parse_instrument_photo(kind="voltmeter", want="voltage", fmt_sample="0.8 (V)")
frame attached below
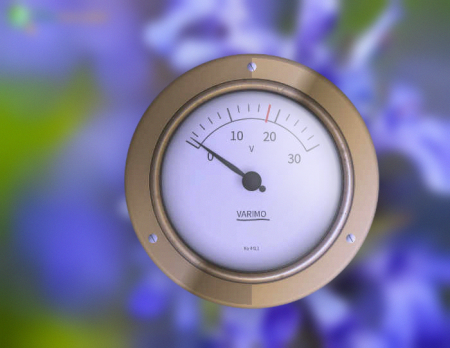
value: 1 (V)
